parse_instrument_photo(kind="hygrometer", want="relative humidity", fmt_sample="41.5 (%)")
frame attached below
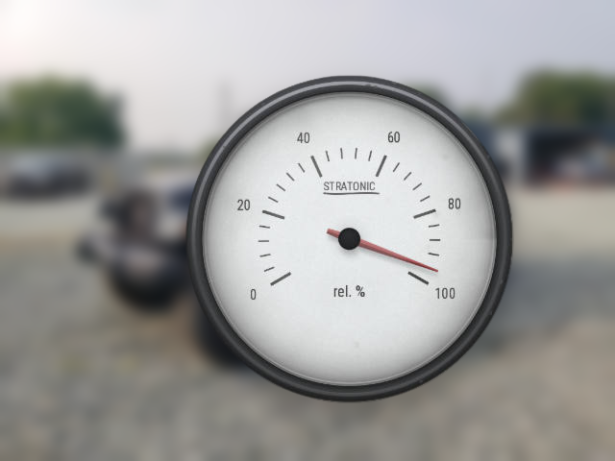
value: 96 (%)
